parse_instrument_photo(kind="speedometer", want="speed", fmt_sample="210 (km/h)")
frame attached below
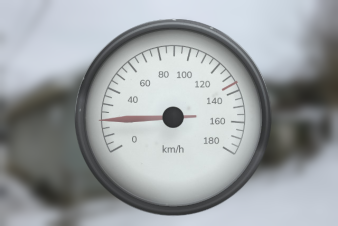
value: 20 (km/h)
